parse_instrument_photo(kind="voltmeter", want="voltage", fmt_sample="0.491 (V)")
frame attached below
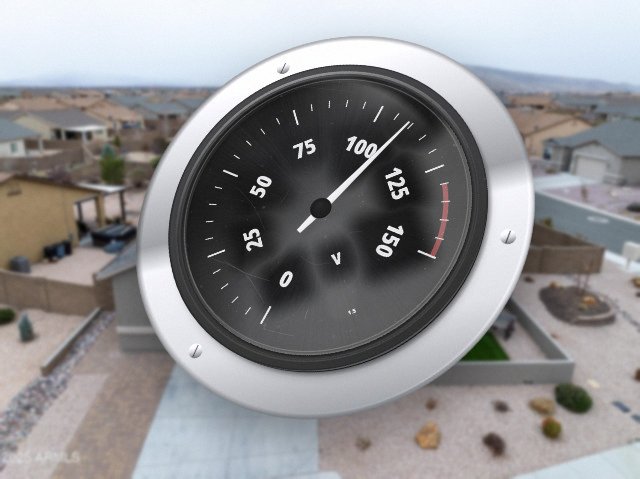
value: 110 (V)
